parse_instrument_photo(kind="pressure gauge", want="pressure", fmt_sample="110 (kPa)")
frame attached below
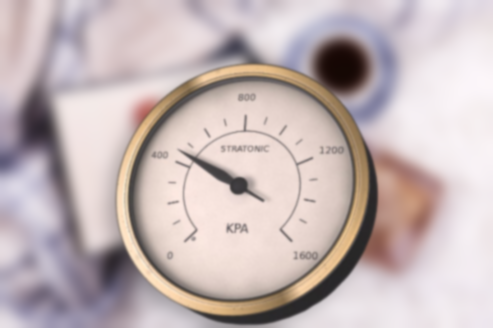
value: 450 (kPa)
